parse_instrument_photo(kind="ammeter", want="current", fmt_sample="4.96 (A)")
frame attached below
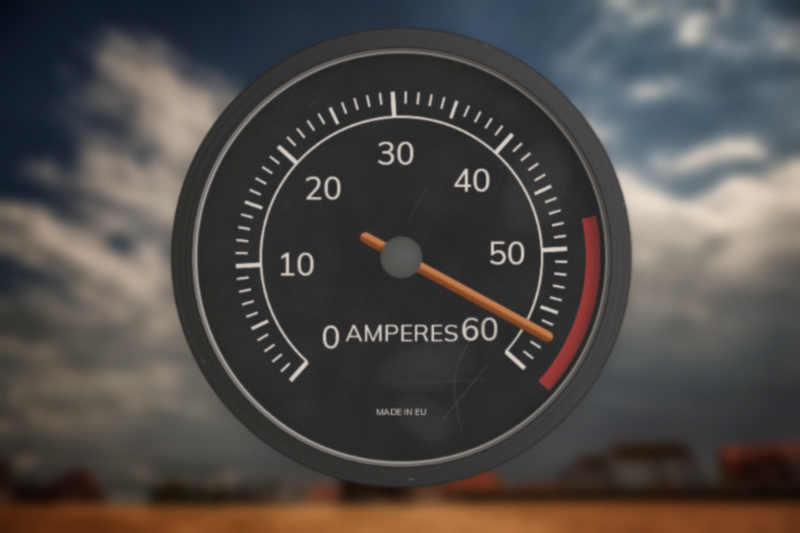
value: 57 (A)
